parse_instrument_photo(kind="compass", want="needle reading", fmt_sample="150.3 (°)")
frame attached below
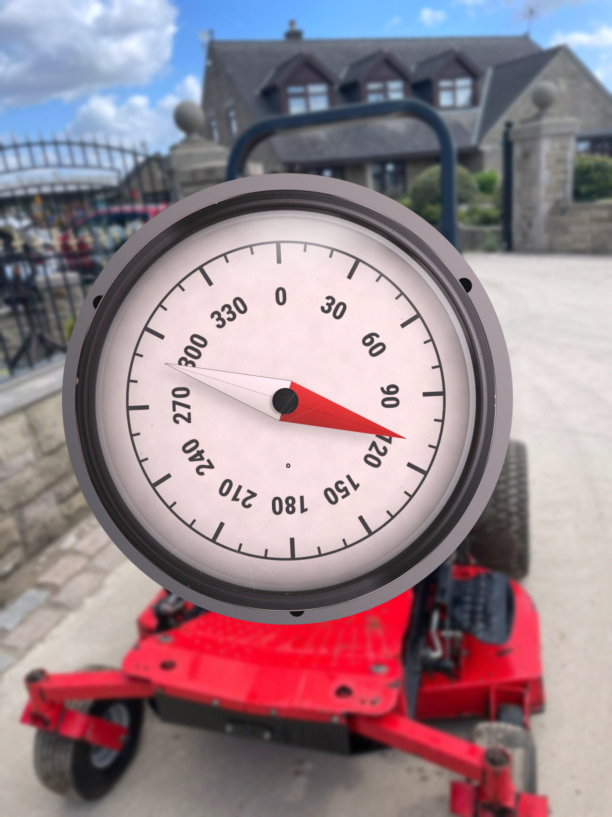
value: 110 (°)
